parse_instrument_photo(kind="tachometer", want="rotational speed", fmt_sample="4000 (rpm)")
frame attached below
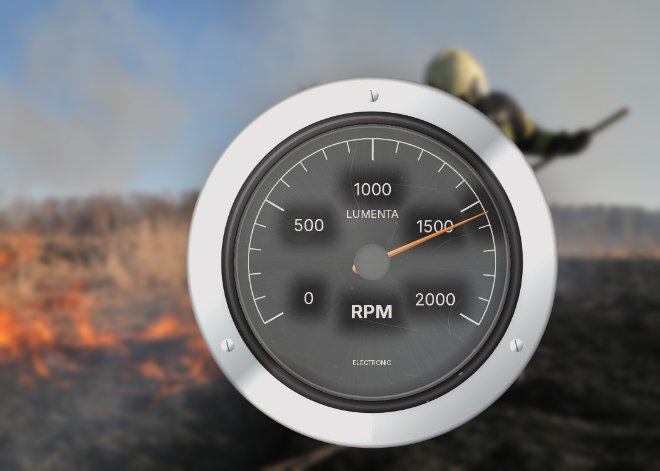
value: 1550 (rpm)
